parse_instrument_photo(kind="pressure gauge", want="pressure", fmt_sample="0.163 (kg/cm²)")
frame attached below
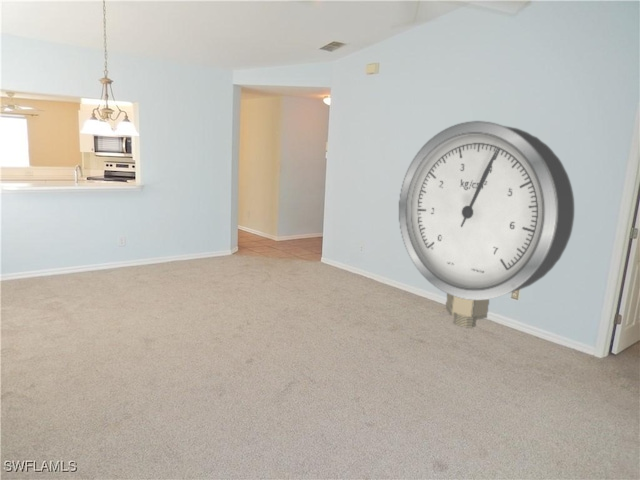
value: 4 (kg/cm²)
